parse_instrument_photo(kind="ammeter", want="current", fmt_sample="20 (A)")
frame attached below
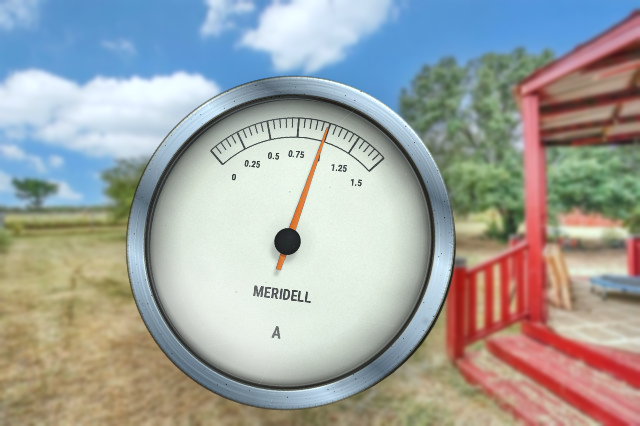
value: 1 (A)
